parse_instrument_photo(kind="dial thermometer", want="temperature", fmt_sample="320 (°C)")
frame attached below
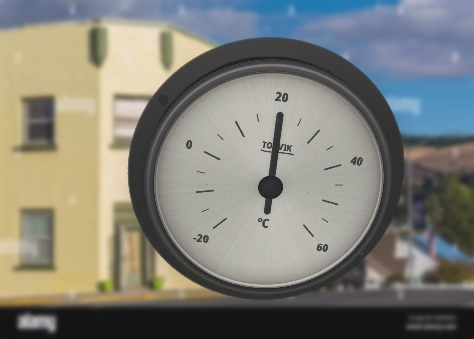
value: 20 (°C)
